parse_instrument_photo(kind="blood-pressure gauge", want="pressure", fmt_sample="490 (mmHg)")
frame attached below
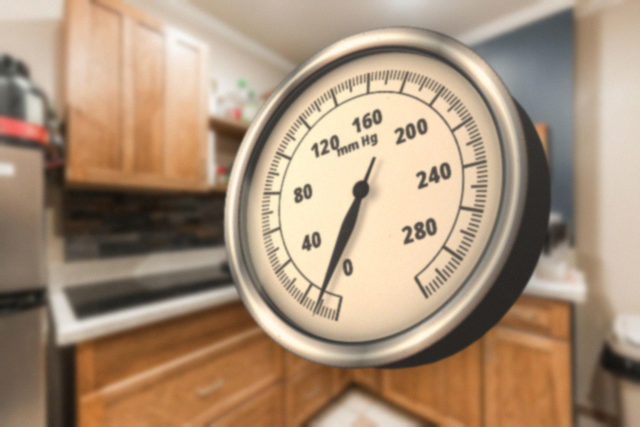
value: 10 (mmHg)
